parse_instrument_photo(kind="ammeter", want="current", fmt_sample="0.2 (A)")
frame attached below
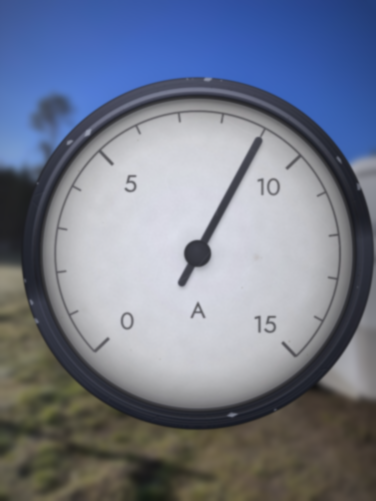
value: 9 (A)
